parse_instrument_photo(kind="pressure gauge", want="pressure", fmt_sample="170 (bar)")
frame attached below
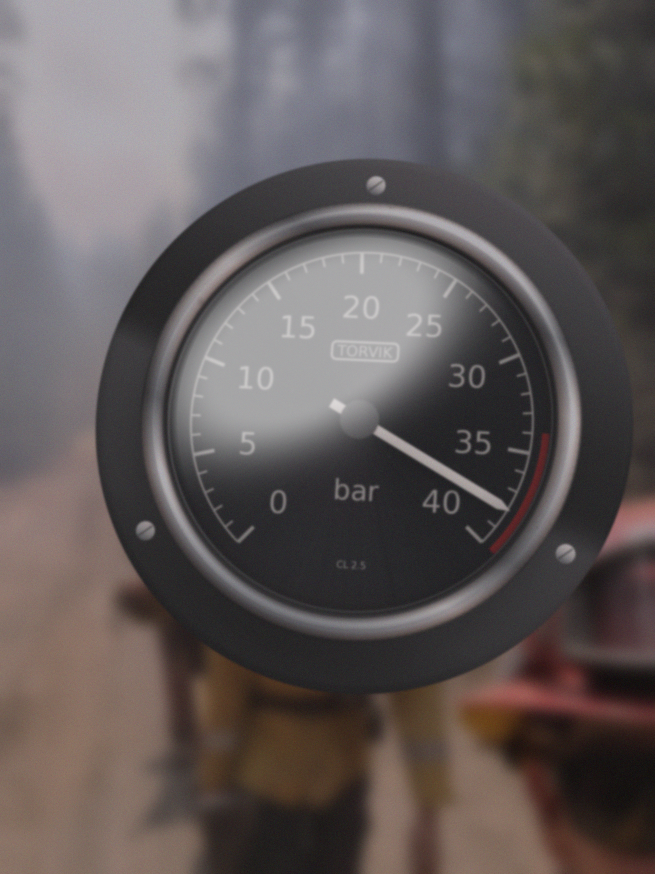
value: 38 (bar)
